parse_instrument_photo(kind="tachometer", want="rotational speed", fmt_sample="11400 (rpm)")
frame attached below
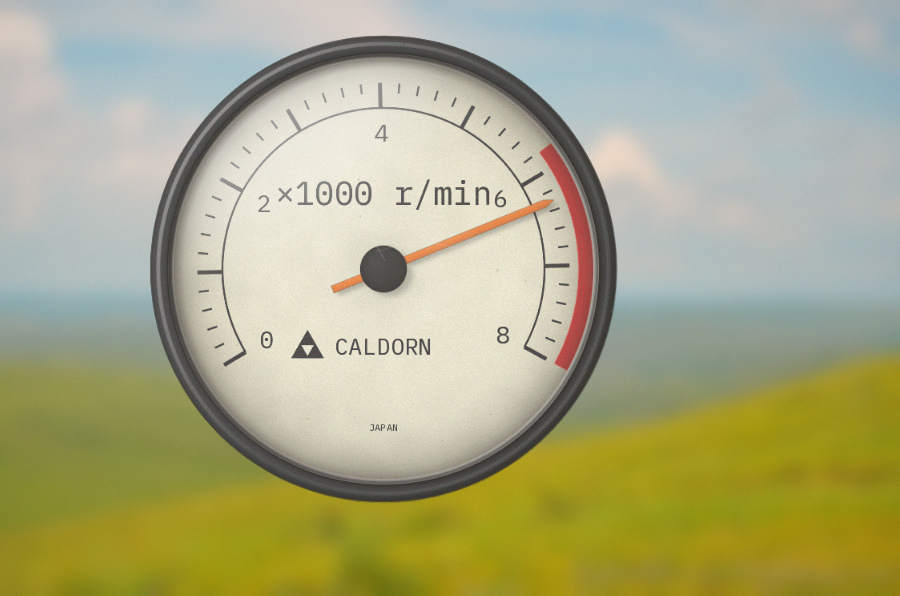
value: 6300 (rpm)
